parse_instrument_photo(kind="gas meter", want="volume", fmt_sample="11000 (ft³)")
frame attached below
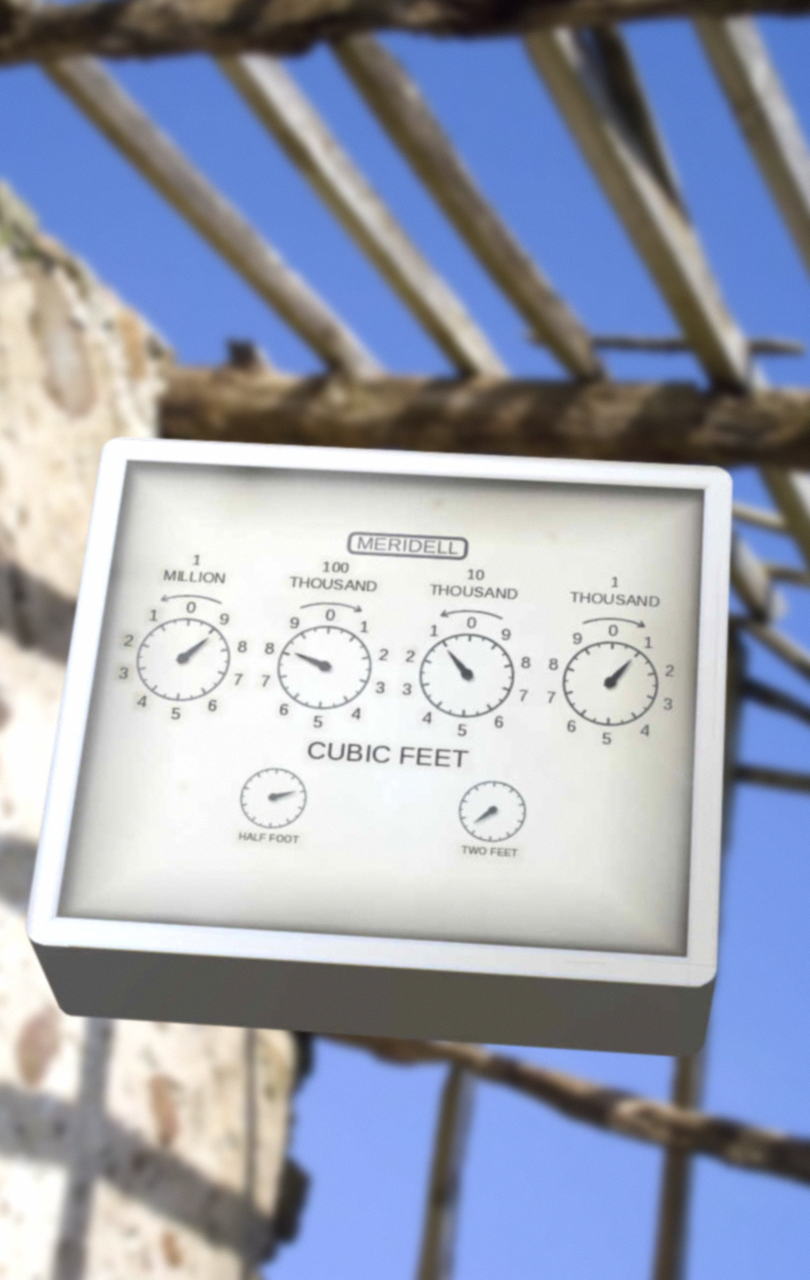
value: 881100 (ft³)
